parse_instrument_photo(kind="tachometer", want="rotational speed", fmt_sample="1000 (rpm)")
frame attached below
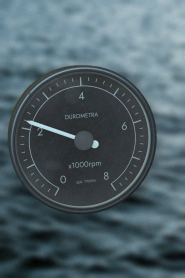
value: 2200 (rpm)
